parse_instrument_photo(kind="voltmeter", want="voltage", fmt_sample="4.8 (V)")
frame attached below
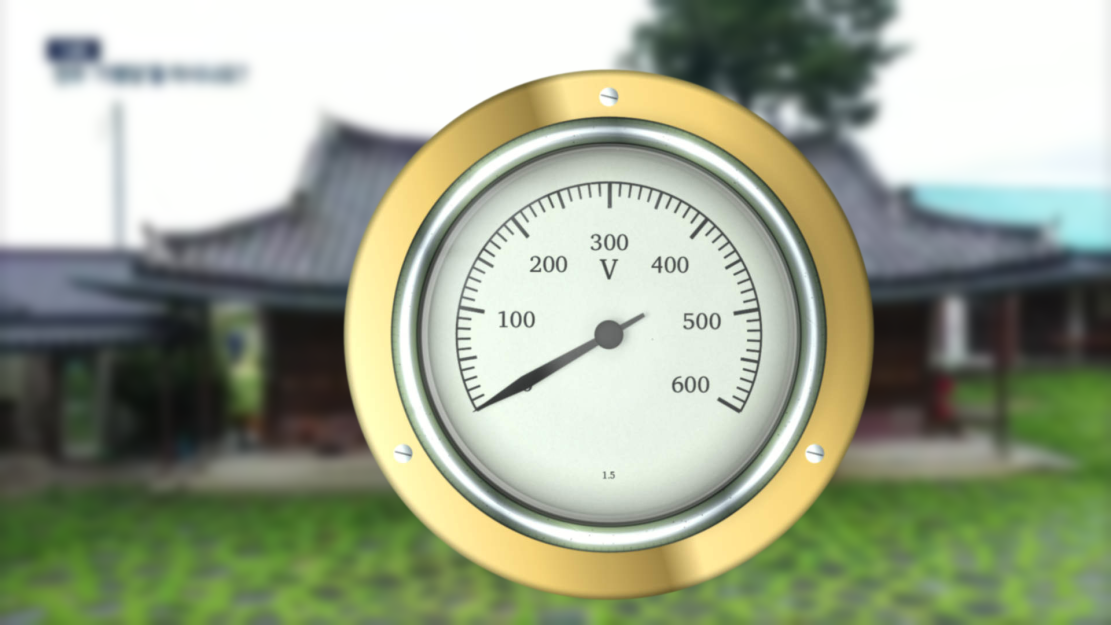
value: 0 (V)
